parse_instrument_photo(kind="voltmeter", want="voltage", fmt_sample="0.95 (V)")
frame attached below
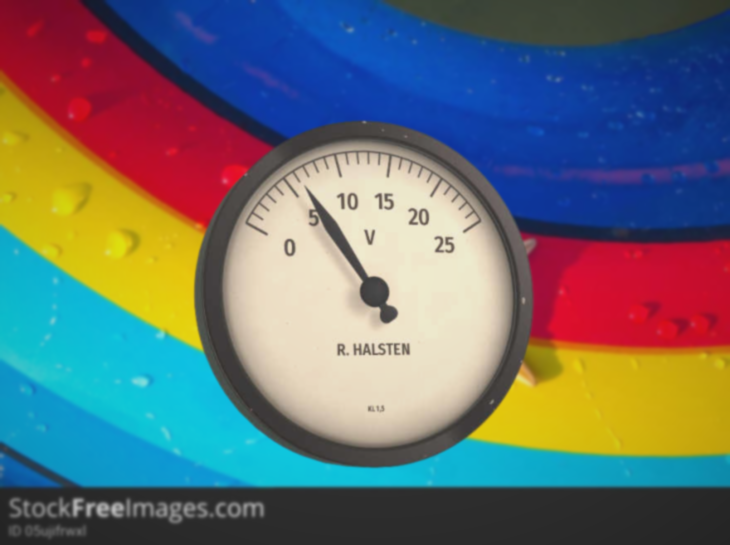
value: 6 (V)
